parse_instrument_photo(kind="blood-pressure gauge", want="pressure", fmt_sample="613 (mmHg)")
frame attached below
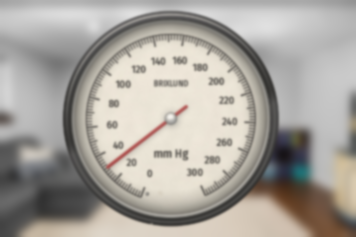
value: 30 (mmHg)
